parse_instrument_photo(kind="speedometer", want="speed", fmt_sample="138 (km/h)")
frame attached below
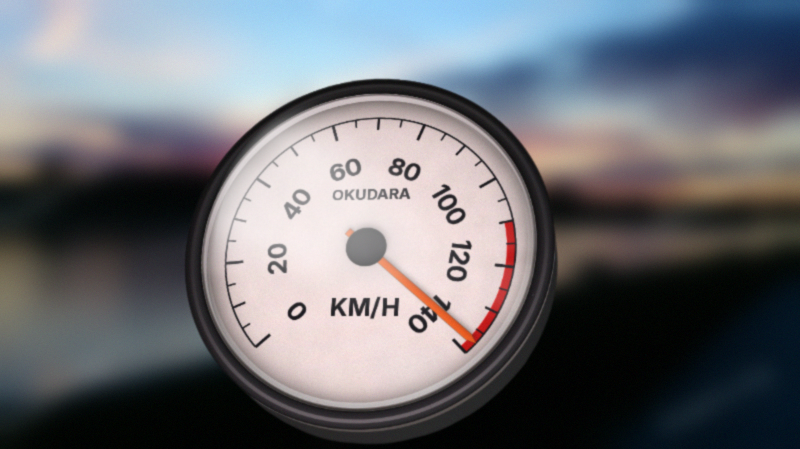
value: 137.5 (km/h)
